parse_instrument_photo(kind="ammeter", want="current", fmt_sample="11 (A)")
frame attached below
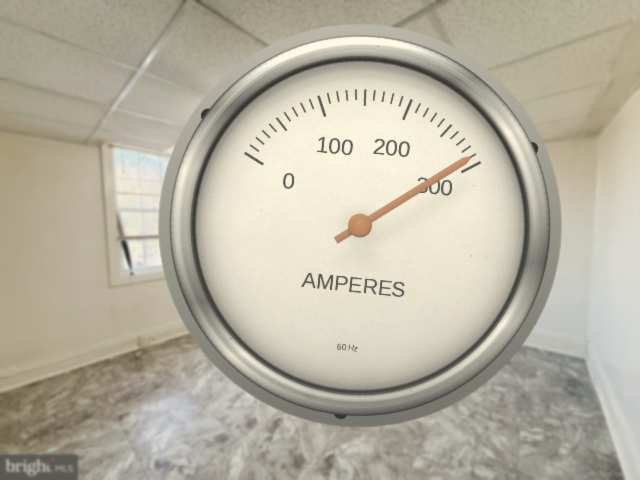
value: 290 (A)
